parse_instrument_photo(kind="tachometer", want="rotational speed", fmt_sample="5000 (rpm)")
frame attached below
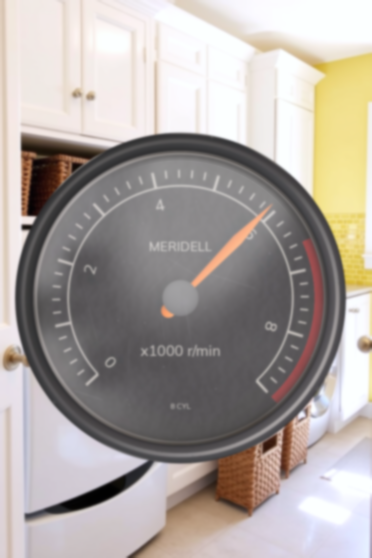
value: 5900 (rpm)
